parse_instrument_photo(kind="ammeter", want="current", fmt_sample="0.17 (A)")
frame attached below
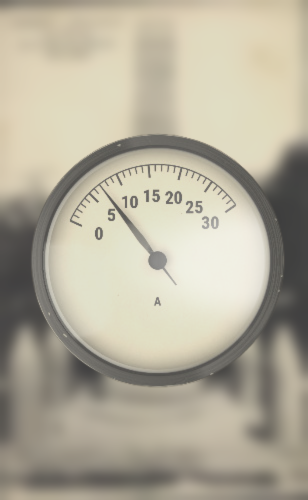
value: 7 (A)
